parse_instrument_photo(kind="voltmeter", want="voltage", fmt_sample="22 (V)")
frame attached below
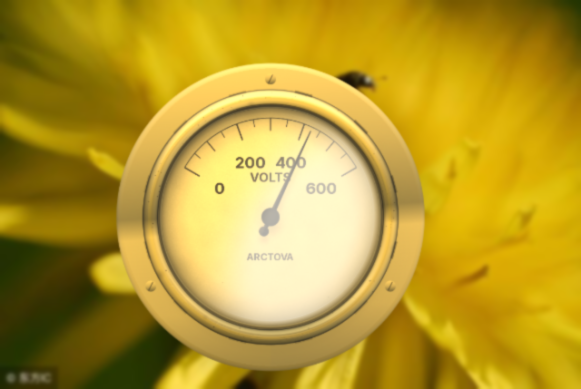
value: 425 (V)
